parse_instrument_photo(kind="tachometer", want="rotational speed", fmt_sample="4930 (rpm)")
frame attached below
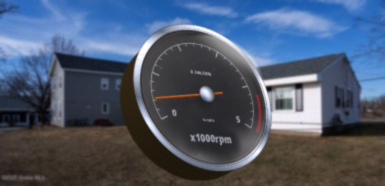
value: 400 (rpm)
